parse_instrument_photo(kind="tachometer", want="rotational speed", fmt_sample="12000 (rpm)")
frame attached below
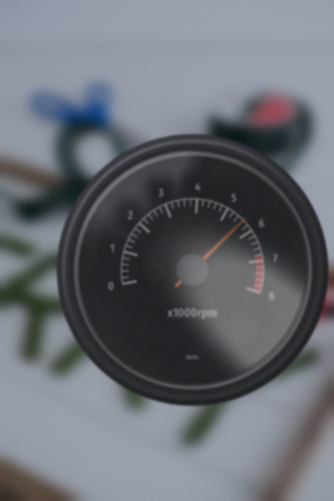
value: 5600 (rpm)
